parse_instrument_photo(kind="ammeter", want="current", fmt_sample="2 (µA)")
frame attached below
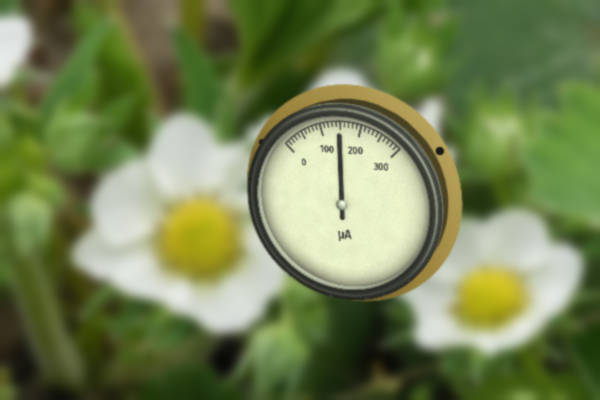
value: 150 (µA)
